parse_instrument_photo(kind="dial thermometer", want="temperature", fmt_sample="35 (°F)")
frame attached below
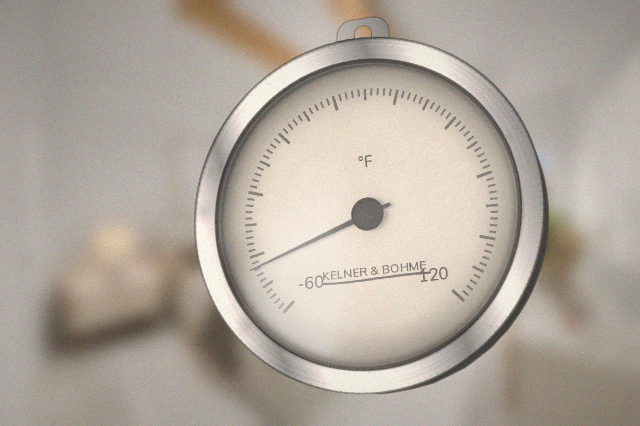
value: -44 (°F)
